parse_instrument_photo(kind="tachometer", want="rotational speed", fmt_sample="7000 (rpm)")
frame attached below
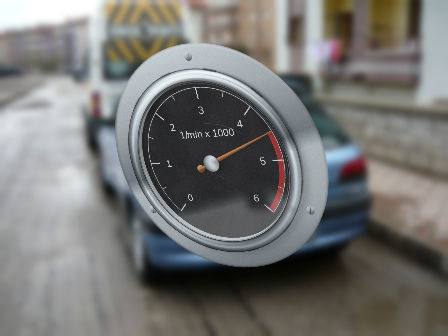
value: 4500 (rpm)
